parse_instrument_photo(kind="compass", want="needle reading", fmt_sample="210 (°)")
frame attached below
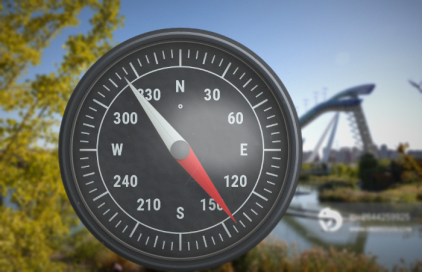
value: 142.5 (°)
